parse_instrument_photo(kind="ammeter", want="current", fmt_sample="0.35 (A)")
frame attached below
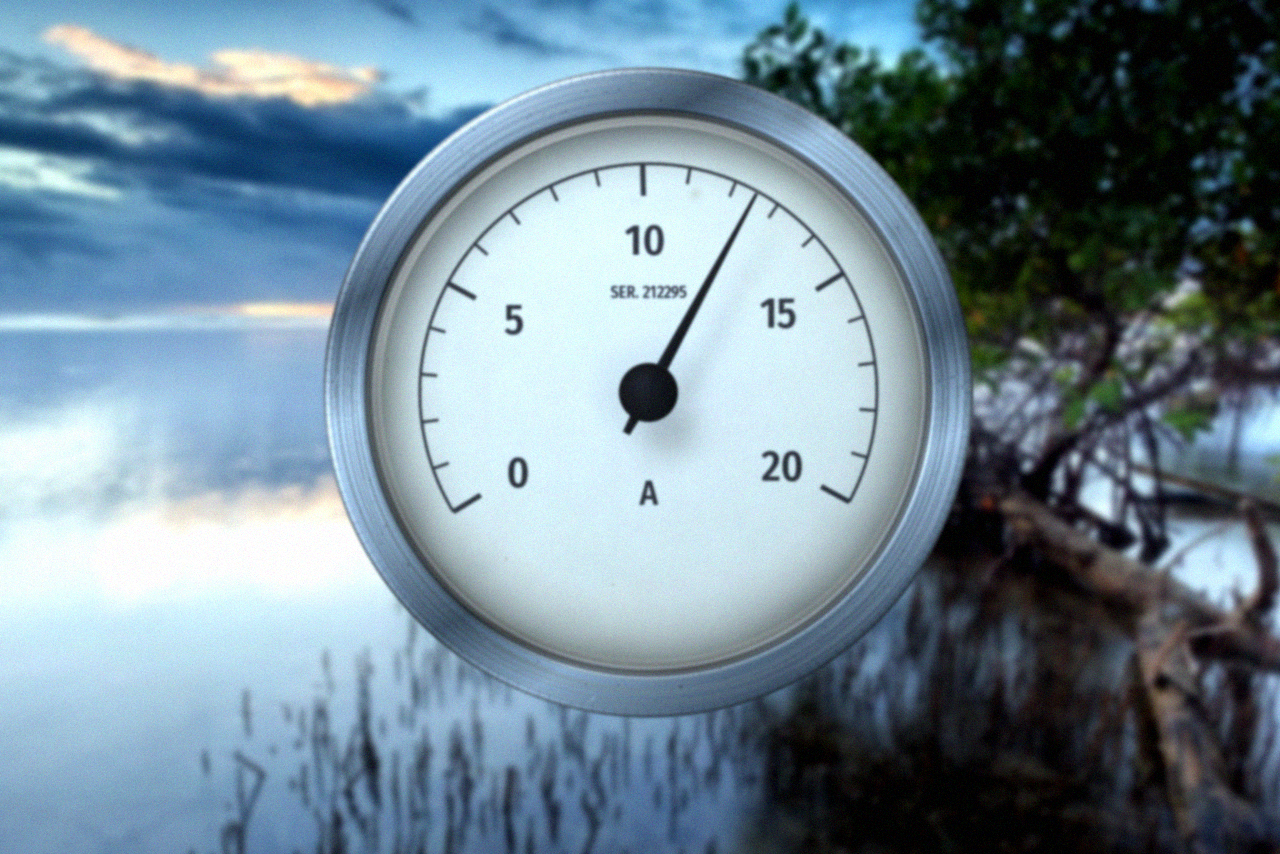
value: 12.5 (A)
